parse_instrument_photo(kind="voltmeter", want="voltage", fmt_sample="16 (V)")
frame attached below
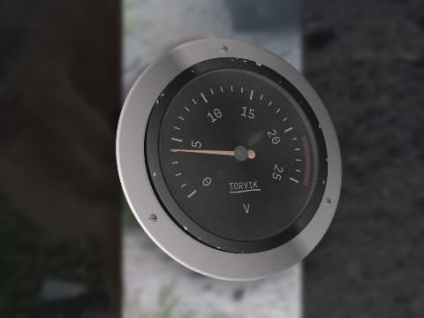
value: 4 (V)
